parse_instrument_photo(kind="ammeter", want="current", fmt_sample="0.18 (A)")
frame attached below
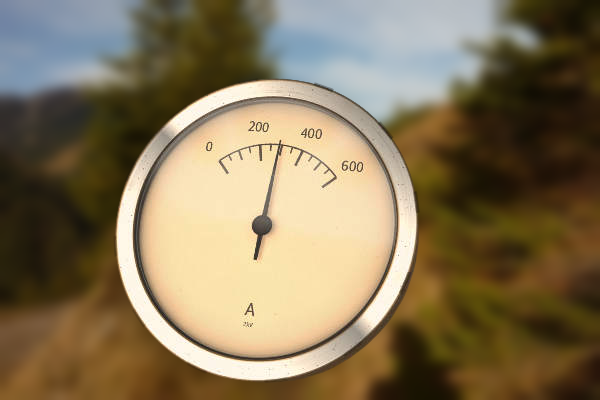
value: 300 (A)
